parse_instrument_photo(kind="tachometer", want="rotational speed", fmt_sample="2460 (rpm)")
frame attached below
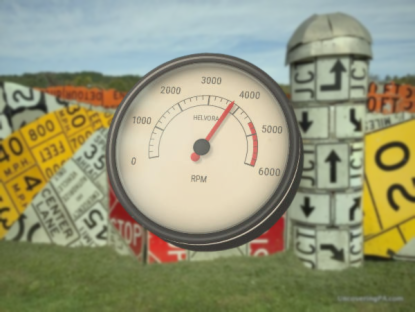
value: 3800 (rpm)
